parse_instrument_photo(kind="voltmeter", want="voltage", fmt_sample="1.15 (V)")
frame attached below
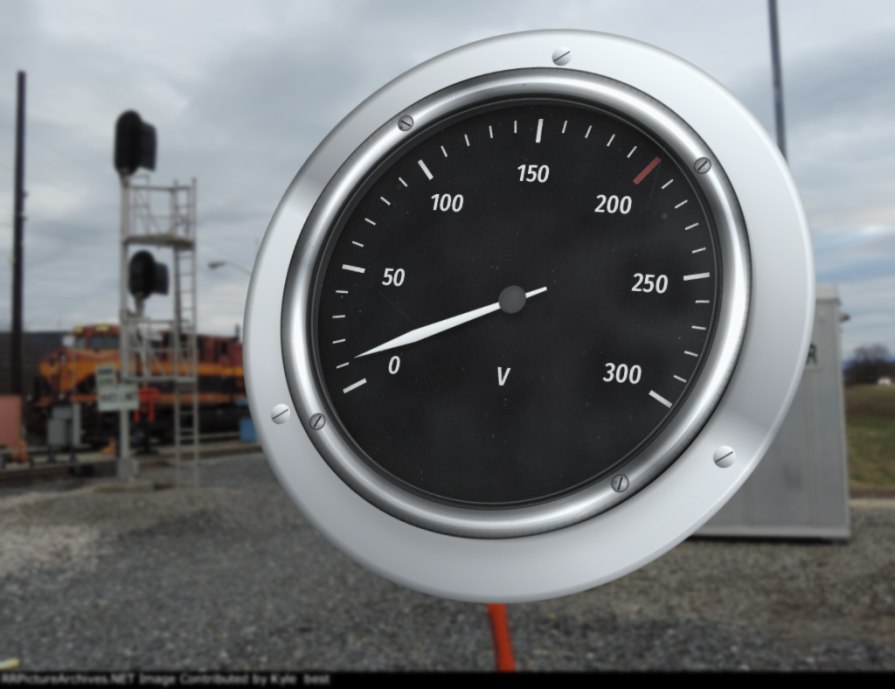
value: 10 (V)
